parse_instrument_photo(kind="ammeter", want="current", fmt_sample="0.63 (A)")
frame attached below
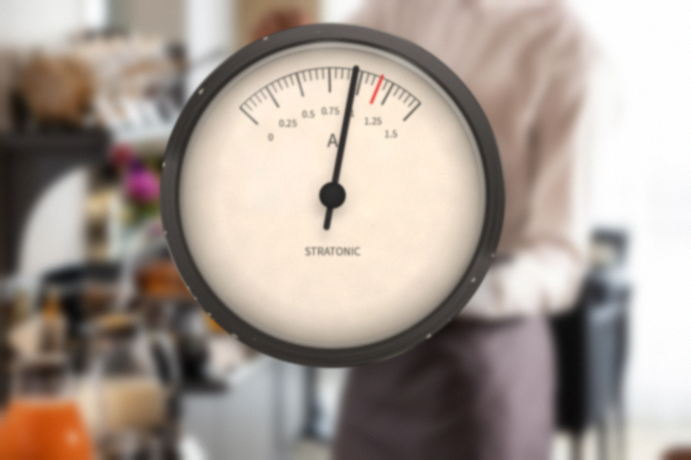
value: 0.95 (A)
